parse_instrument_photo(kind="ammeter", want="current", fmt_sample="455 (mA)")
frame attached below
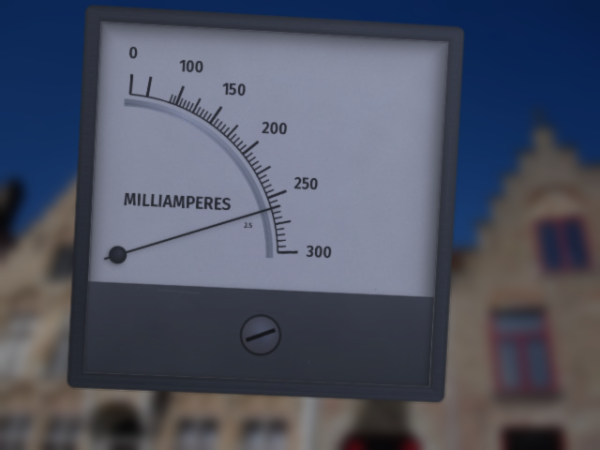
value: 260 (mA)
